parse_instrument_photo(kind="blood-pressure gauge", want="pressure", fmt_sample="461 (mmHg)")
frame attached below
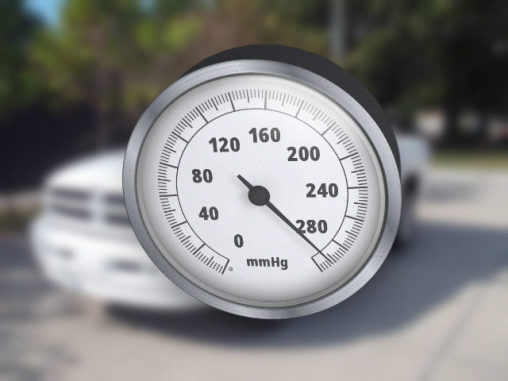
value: 290 (mmHg)
